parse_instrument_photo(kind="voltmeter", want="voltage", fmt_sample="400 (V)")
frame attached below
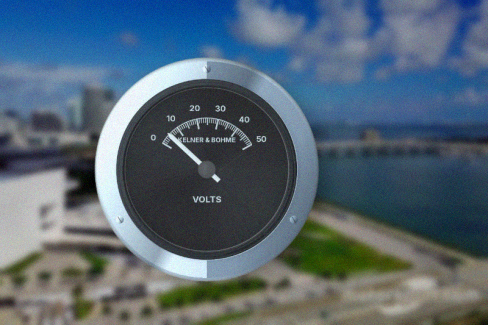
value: 5 (V)
